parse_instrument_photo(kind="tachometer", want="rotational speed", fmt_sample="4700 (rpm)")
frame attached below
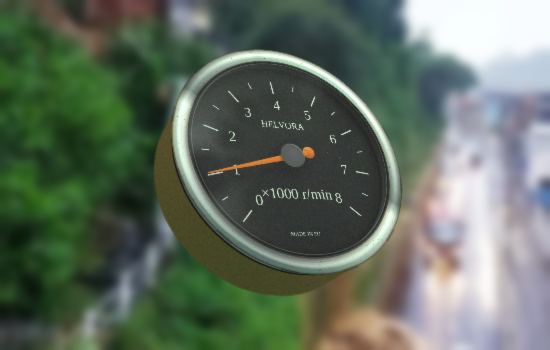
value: 1000 (rpm)
